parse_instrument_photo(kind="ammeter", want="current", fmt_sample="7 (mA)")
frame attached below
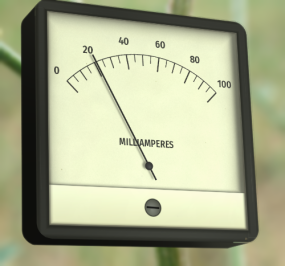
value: 20 (mA)
